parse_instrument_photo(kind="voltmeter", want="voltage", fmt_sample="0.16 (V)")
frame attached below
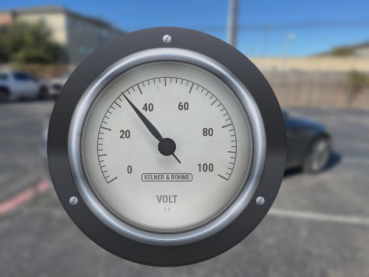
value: 34 (V)
